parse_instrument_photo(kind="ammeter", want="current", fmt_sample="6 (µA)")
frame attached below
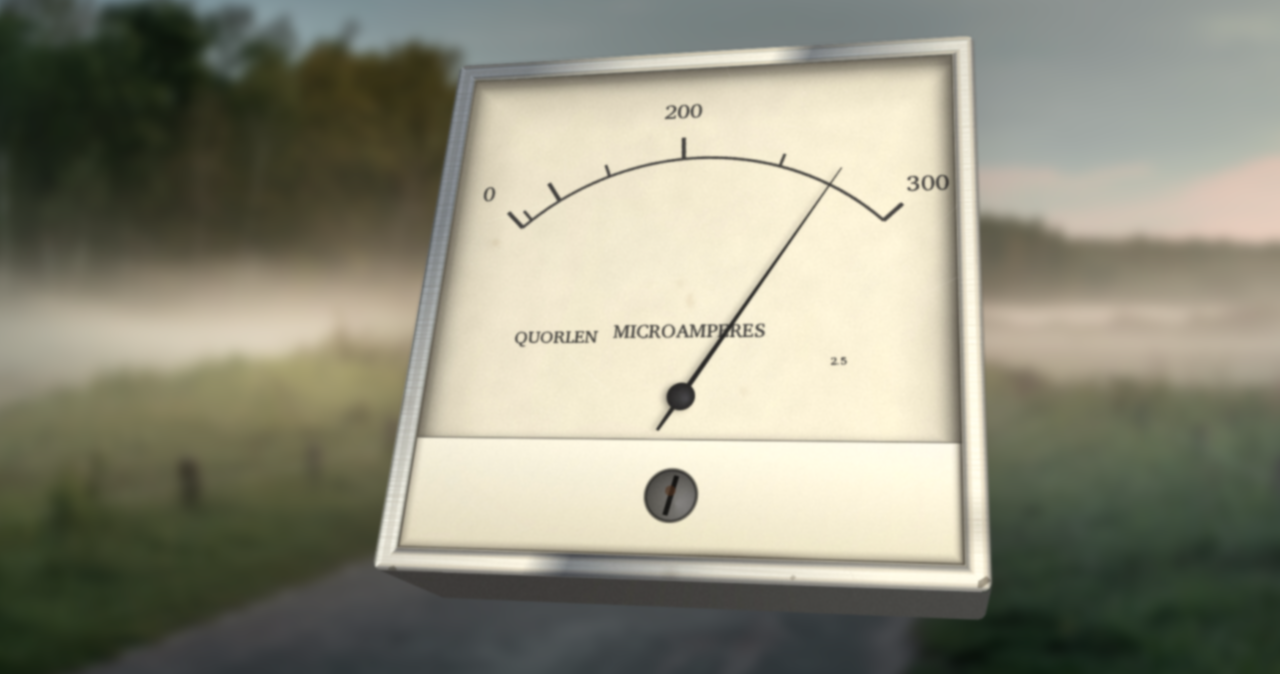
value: 275 (µA)
